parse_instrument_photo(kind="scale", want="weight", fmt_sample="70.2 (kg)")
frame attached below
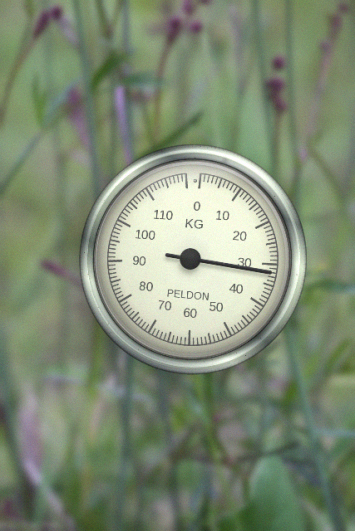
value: 32 (kg)
